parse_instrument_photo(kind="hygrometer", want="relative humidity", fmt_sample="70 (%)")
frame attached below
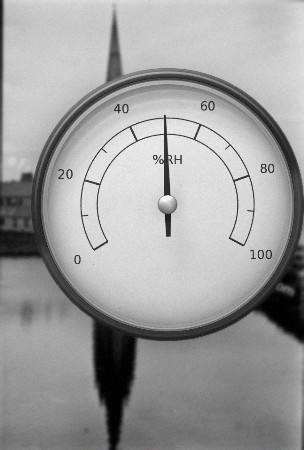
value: 50 (%)
